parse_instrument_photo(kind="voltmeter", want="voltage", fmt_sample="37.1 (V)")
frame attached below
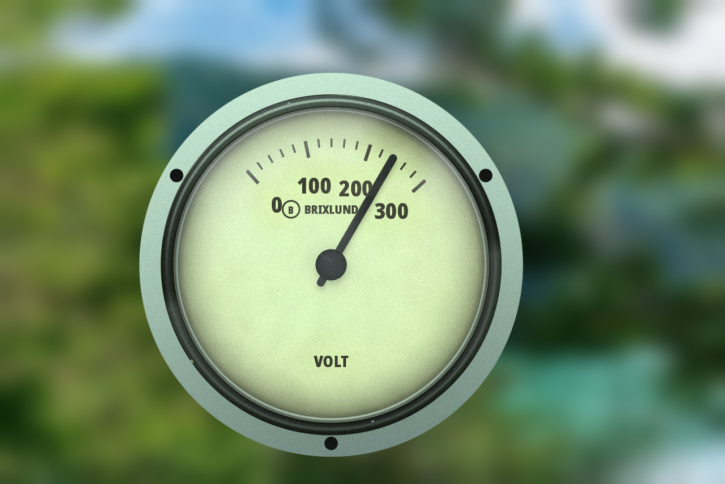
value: 240 (V)
